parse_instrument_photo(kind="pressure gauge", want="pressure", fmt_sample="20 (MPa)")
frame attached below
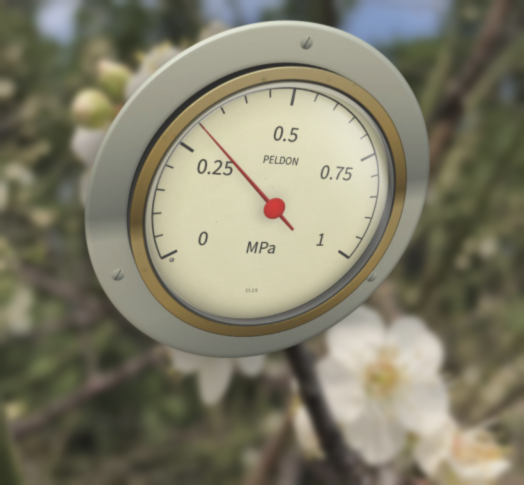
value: 0.3 (MPa)
